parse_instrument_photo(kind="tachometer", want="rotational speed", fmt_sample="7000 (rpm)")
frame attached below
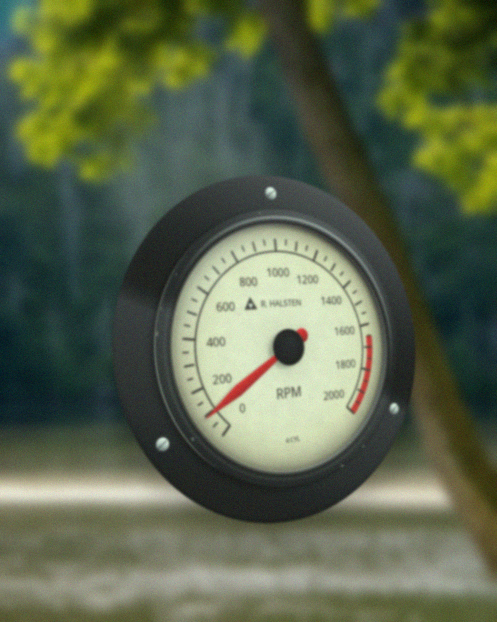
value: 100 (rpm)
